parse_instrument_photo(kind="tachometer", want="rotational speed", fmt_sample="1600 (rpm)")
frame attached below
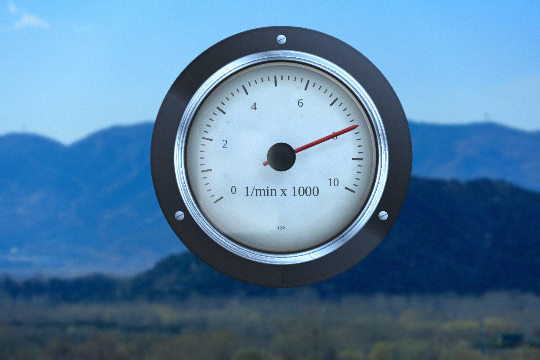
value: 8000 (rpm)
